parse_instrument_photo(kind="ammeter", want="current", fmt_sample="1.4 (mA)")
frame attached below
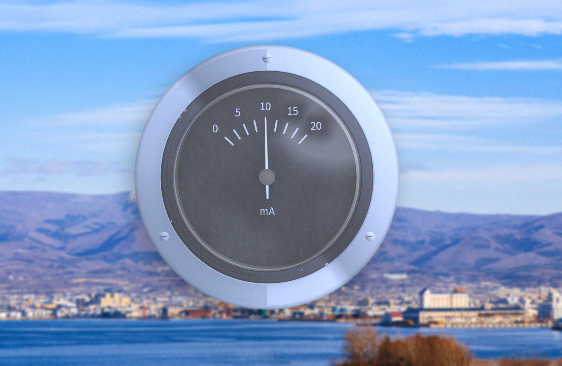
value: 10 (mA)
